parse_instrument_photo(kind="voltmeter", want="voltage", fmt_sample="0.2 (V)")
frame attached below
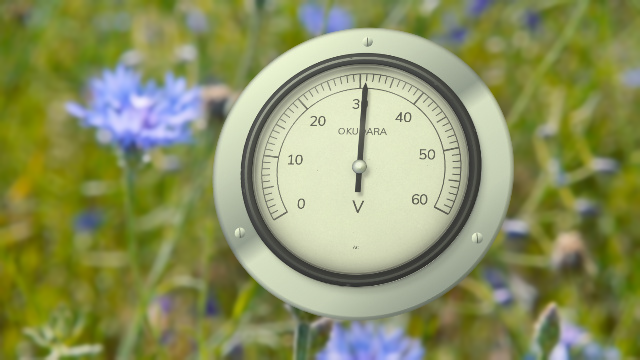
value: 31 (V)
